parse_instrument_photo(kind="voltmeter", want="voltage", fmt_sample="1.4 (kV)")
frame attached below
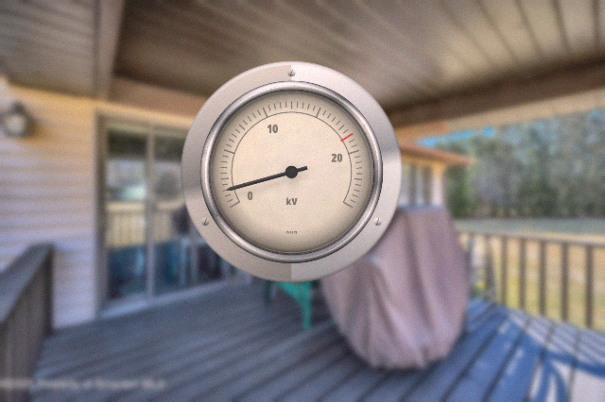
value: 1.5 (kV)
